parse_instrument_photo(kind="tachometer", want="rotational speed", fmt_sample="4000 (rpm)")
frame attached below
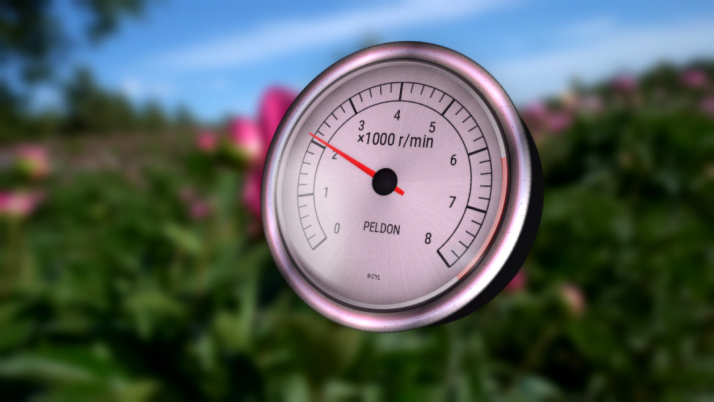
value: 2100 (rpm)
